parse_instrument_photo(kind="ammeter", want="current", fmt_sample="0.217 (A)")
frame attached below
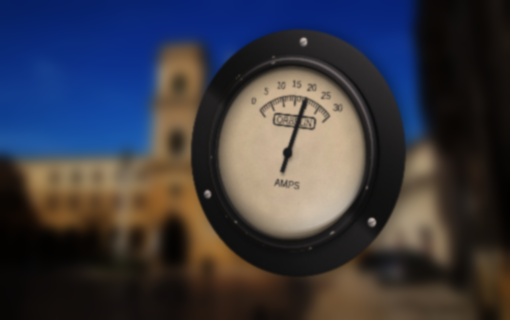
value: 20 (A)
